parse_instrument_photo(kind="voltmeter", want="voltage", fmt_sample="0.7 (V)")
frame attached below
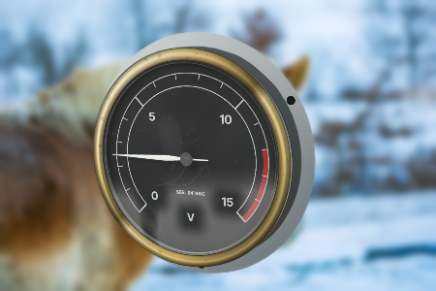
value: 2.5 (V)
